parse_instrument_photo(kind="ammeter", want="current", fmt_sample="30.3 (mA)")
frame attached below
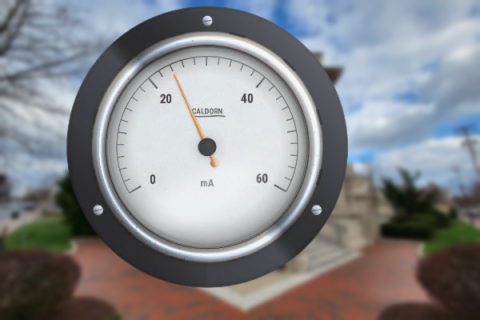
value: 24 (mA)
